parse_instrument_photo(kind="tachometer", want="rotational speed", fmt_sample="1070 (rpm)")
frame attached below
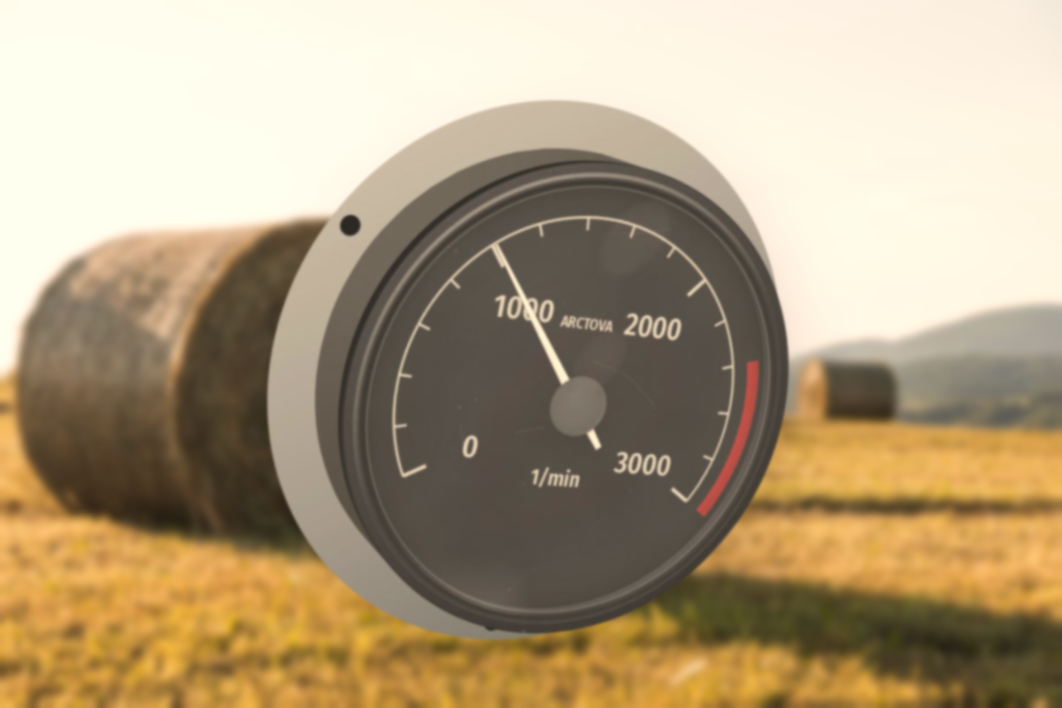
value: 1000 (rpm)
